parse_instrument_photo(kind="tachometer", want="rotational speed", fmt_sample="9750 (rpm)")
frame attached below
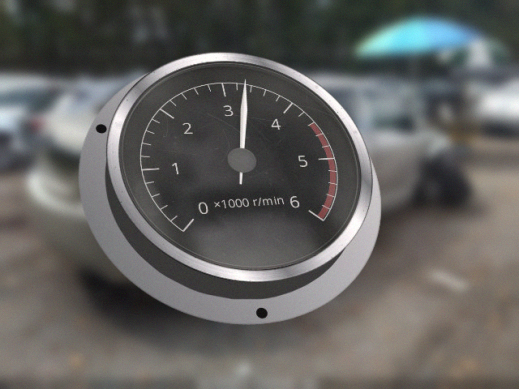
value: 3300 (rpm)
